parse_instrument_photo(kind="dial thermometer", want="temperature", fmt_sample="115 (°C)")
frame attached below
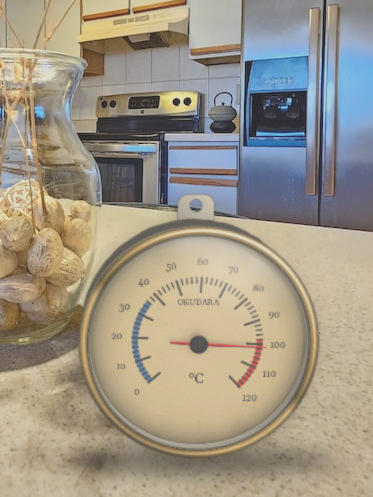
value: 100 (°C)
